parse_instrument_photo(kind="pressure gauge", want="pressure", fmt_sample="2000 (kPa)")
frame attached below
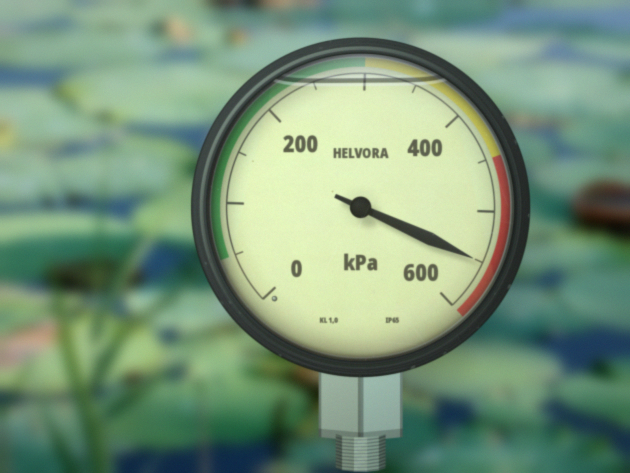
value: 550 (kPa)
